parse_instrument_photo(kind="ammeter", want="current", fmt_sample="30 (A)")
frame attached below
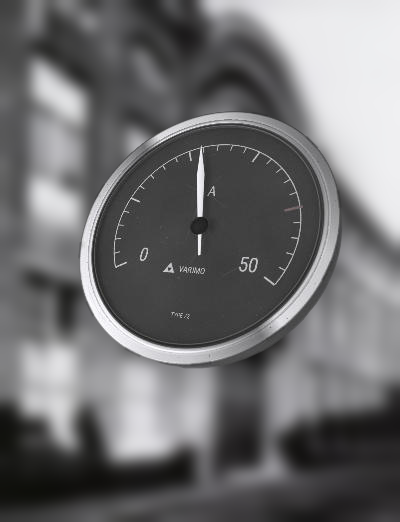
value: 22 (A)
